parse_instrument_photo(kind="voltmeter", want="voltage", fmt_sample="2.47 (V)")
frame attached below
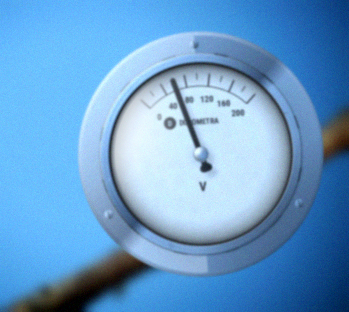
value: 60 (V)
